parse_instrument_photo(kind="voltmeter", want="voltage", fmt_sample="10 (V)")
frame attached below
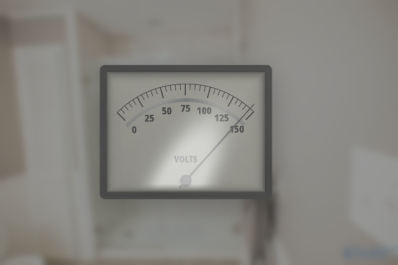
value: 145 (V)
